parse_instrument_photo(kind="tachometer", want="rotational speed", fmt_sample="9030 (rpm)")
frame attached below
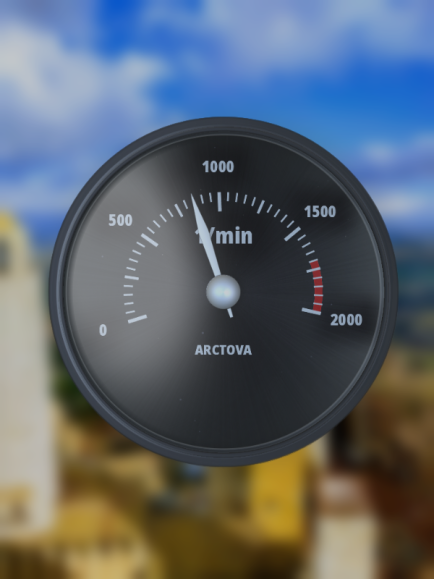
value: 850 (rpm)
